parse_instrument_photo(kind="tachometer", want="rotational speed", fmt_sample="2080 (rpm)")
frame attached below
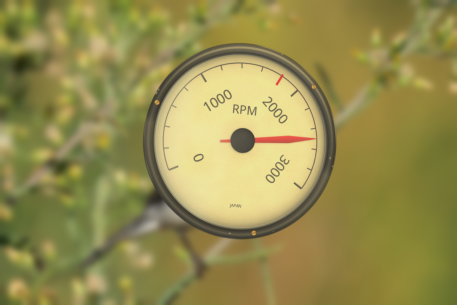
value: 2500 (rpm)
